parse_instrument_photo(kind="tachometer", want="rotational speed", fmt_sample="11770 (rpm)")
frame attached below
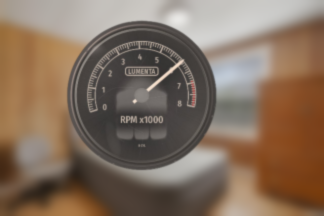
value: 6000 (rpm)
